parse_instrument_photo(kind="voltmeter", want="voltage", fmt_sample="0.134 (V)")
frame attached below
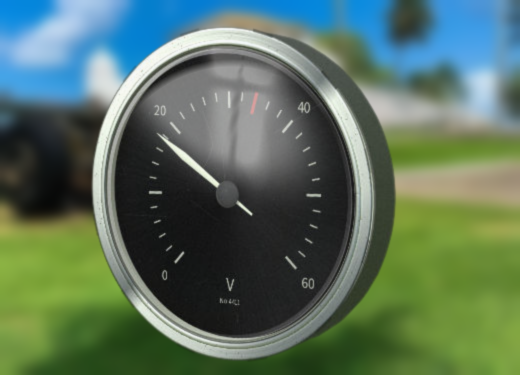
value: 18 (V)
